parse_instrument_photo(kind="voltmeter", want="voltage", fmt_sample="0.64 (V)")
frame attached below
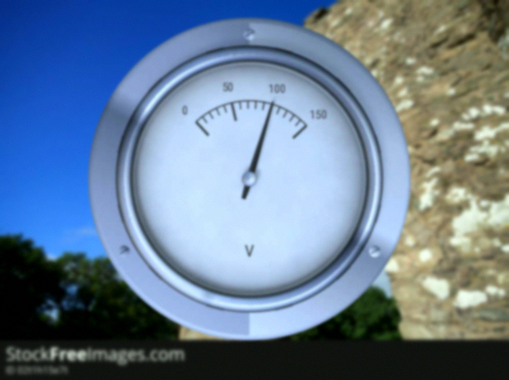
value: 100 (V)
